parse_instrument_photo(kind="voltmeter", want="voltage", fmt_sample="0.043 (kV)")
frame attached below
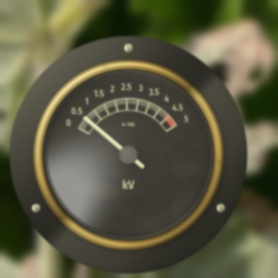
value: 0.5 (kV)
